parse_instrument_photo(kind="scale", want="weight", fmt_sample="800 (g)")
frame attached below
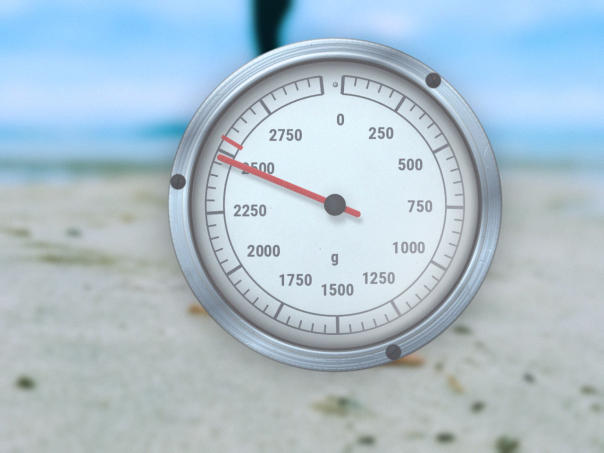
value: 2475 (g)
